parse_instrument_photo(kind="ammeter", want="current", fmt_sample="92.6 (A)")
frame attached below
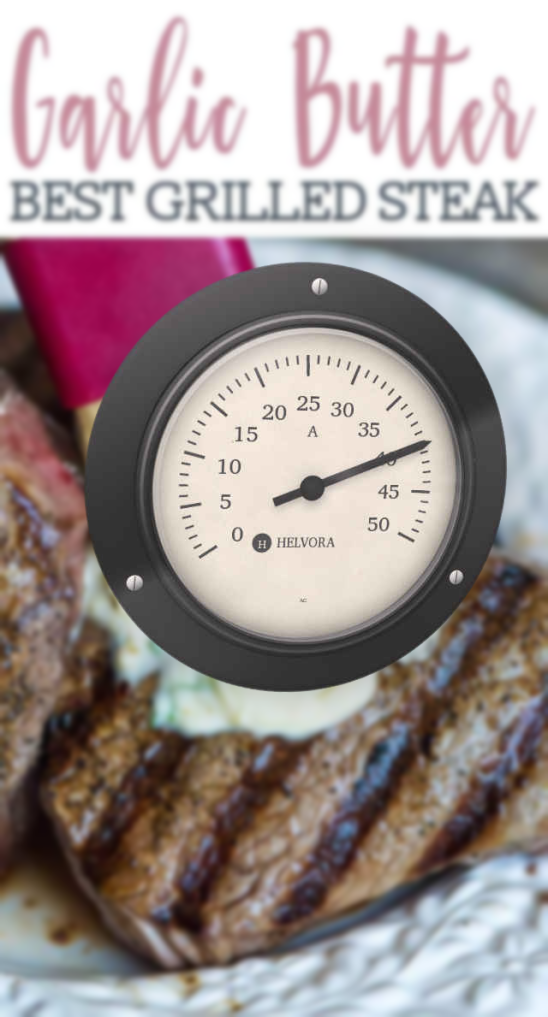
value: 40 (A)
